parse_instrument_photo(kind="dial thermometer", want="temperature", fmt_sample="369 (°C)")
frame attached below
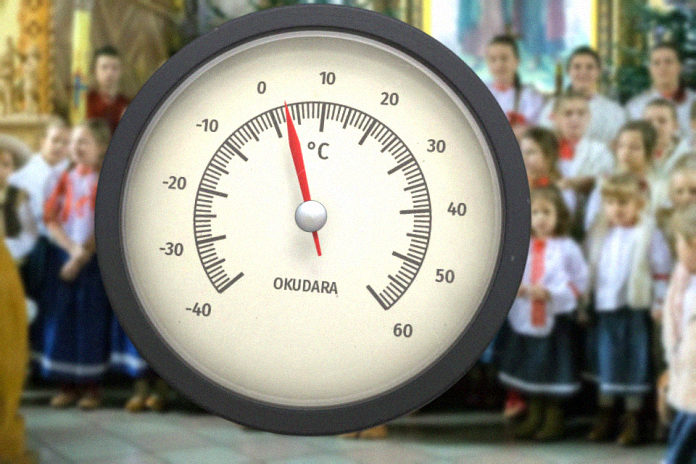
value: 3 (°C)
